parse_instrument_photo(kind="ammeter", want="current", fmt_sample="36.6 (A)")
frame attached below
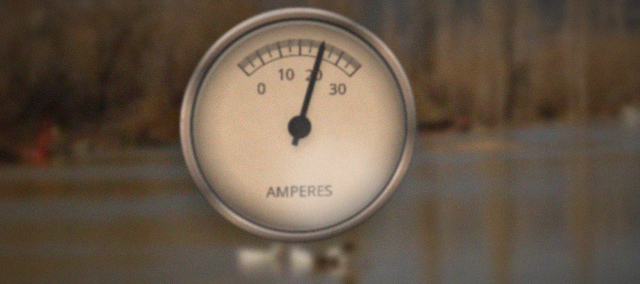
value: 20 (A)
